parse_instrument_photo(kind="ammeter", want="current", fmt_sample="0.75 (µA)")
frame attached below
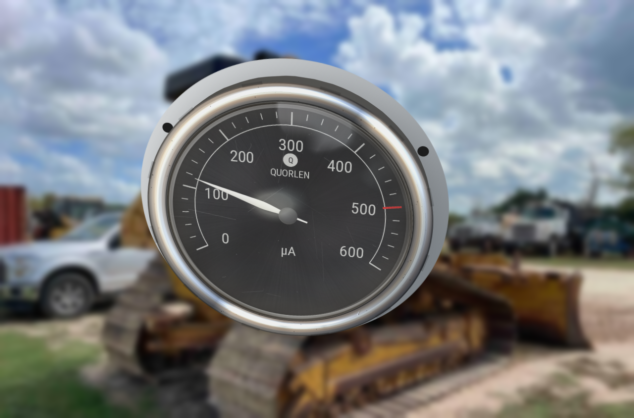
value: 120 (µA)
